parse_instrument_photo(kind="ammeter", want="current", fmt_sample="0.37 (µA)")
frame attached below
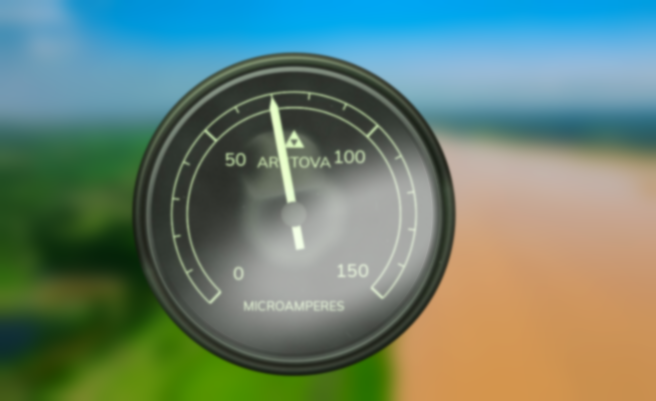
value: 70 (µA)
